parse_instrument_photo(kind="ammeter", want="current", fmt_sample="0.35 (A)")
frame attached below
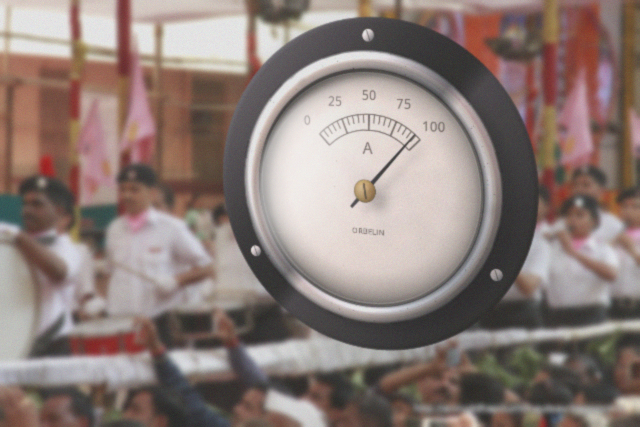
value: 95 (A)
